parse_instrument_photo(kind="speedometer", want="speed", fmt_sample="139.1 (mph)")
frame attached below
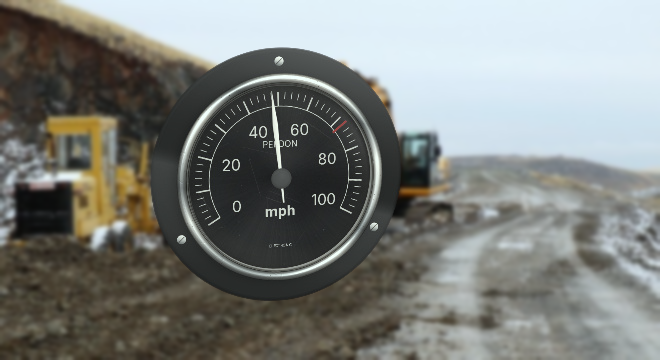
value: 48 (mph)
